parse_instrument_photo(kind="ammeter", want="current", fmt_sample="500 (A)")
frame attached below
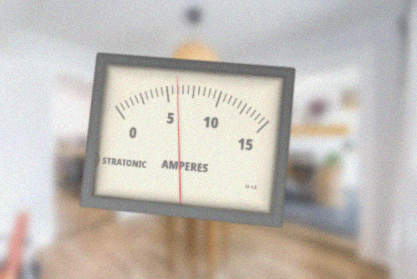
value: 6 (A)
